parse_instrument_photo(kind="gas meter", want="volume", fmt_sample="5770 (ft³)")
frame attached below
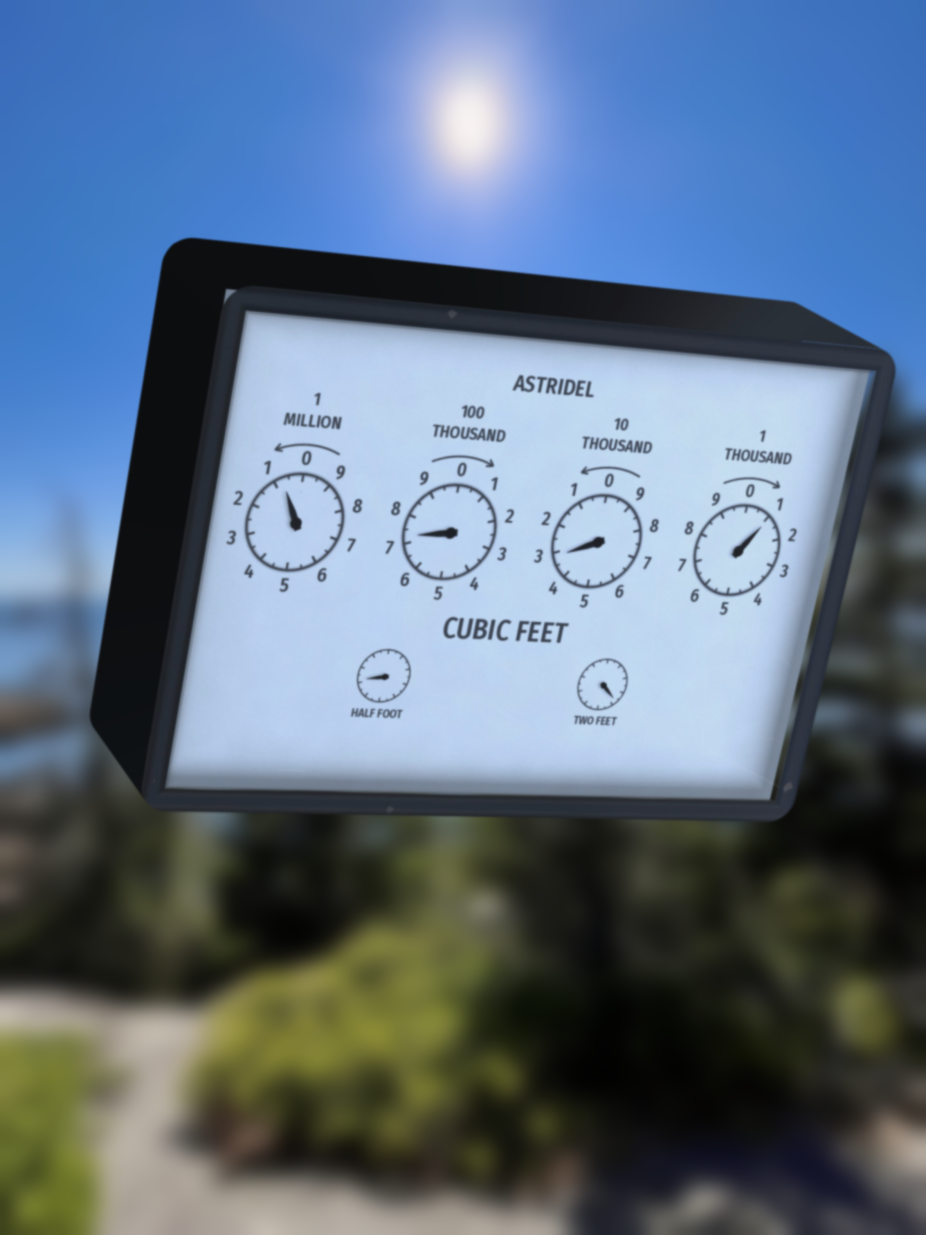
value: 73100 (ft³)
